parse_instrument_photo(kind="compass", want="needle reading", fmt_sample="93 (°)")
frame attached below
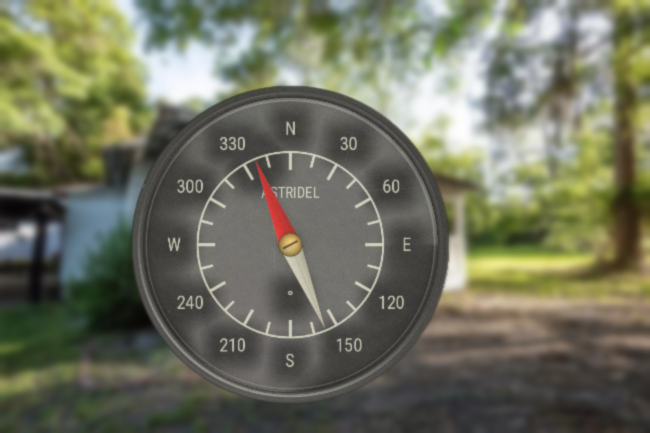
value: 337.5 (°)
